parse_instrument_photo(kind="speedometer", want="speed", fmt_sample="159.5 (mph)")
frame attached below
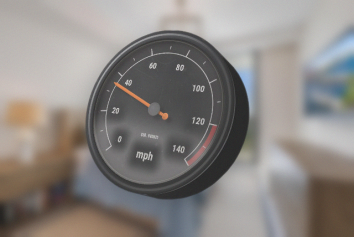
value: 35 (mph)
